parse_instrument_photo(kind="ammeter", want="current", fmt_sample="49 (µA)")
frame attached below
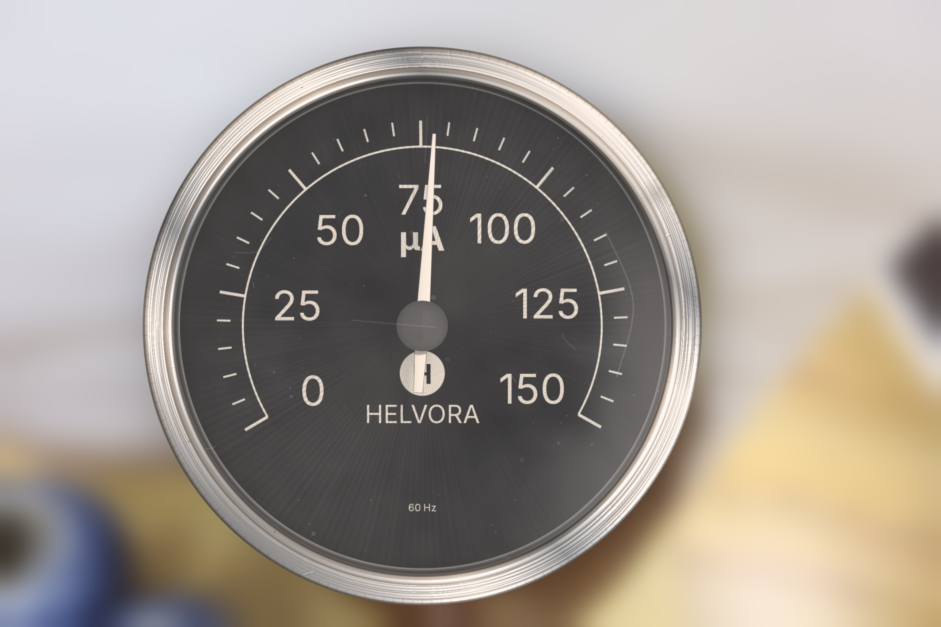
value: 77.5 (µA)
